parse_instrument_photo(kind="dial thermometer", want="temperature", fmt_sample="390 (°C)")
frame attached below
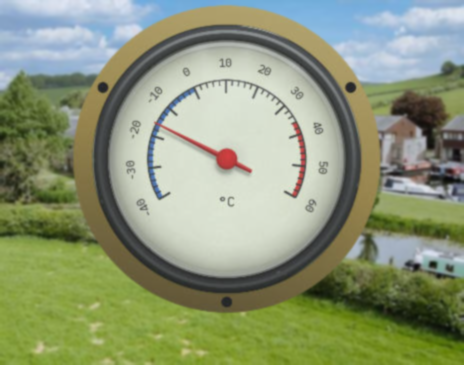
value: -16 (°C)
